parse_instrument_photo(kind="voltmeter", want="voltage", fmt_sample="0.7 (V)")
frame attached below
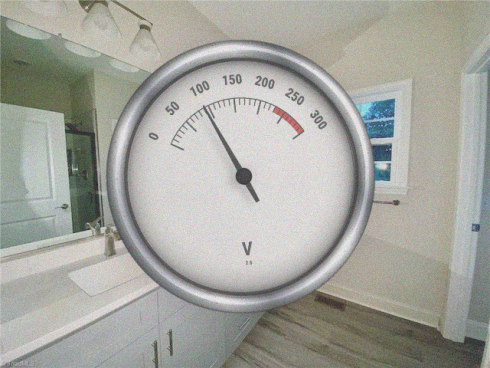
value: 90 (V)
